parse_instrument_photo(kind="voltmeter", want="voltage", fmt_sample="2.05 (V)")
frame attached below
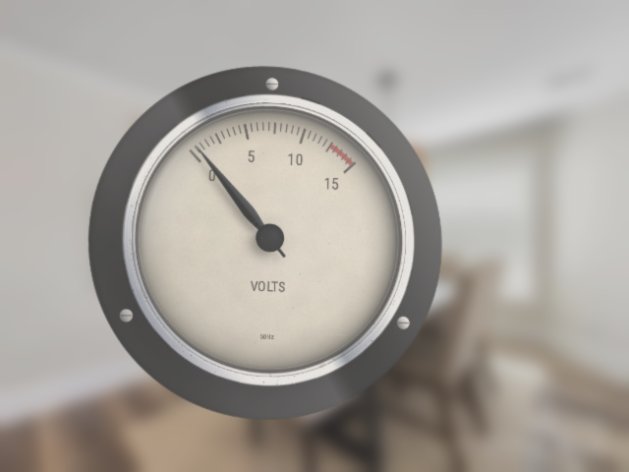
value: 0.5 (V)
